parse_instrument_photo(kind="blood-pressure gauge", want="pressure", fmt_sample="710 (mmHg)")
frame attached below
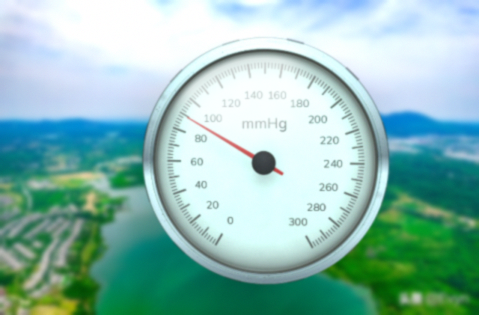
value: 90 (mmHg)
